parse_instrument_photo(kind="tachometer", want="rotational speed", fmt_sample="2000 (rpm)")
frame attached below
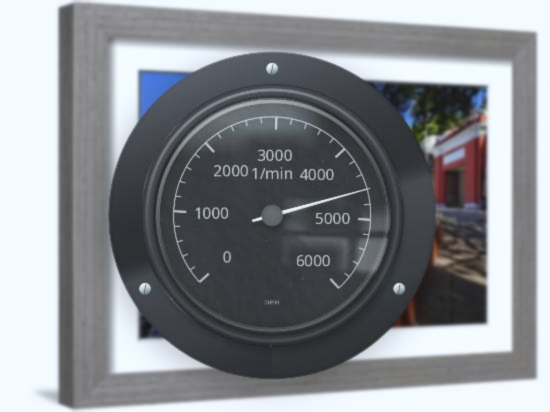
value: 4600 (rpm)
